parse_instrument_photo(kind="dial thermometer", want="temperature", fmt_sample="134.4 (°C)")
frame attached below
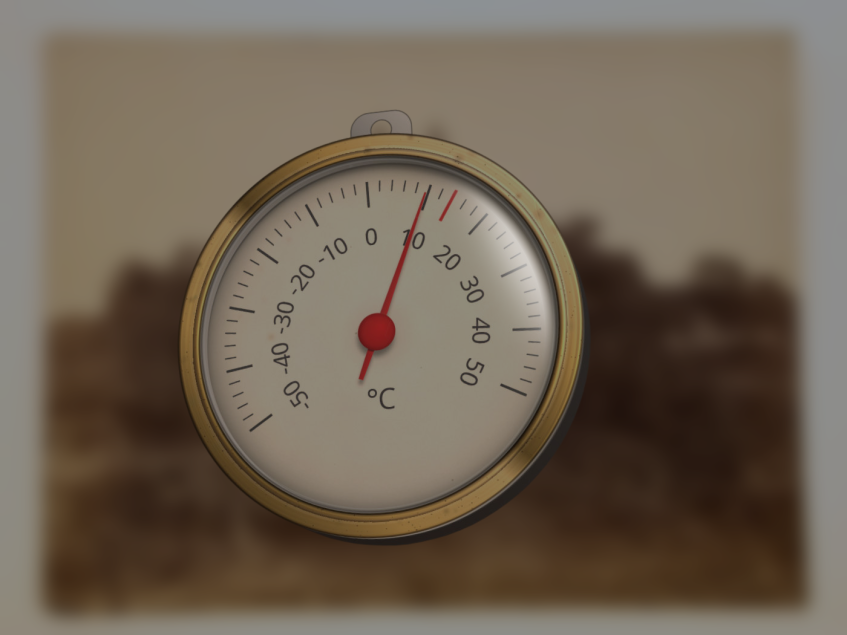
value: 10 (°C)
